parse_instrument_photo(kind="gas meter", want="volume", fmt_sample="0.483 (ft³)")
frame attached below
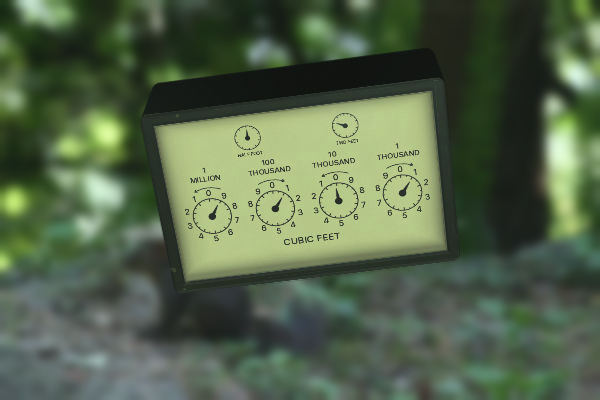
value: 910100 (ft³)
